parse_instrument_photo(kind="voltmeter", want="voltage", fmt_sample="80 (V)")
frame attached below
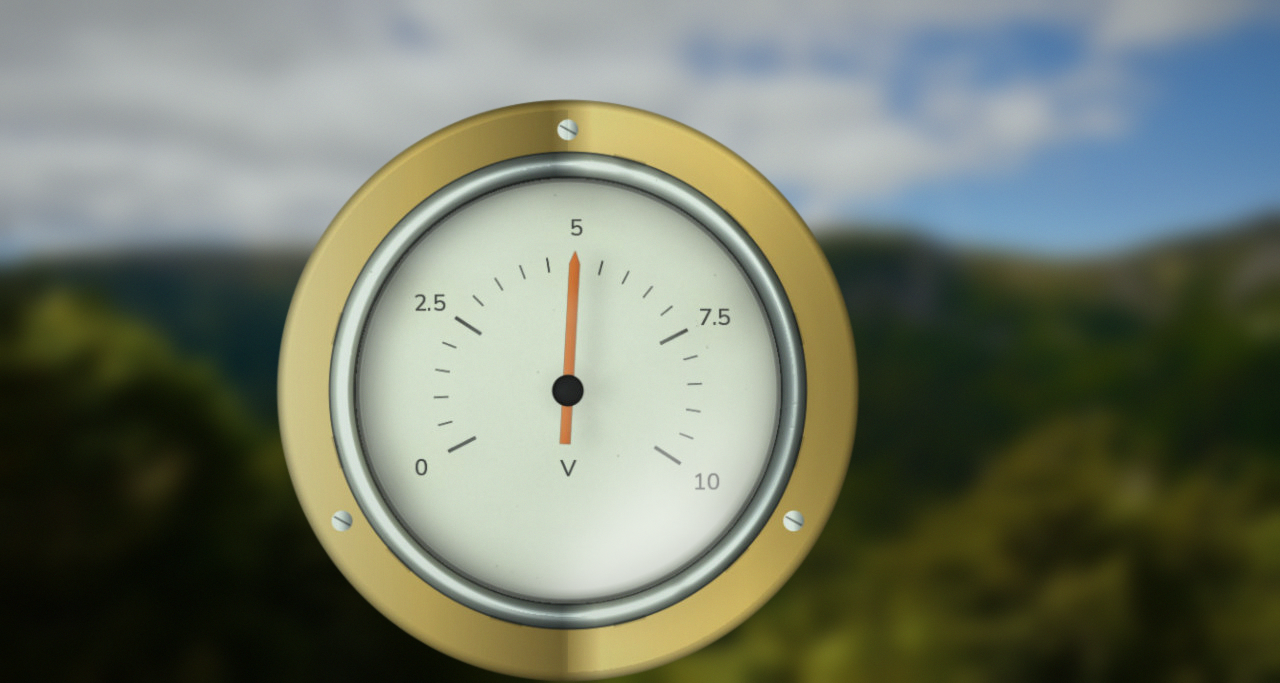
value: 5 (V)
